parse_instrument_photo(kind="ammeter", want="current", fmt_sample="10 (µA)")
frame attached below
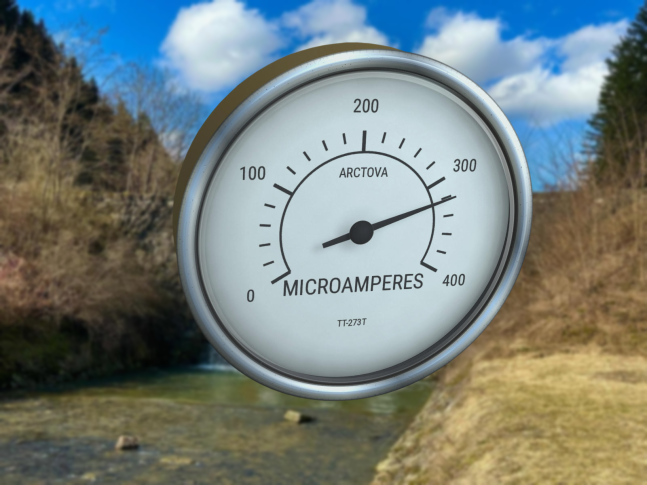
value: 320 (µA)
